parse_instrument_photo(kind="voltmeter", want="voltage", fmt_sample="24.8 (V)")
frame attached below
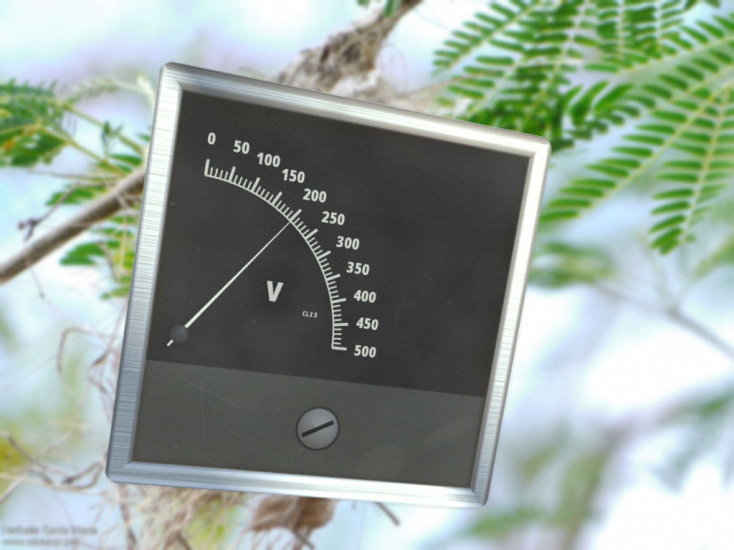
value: 200 (V)
